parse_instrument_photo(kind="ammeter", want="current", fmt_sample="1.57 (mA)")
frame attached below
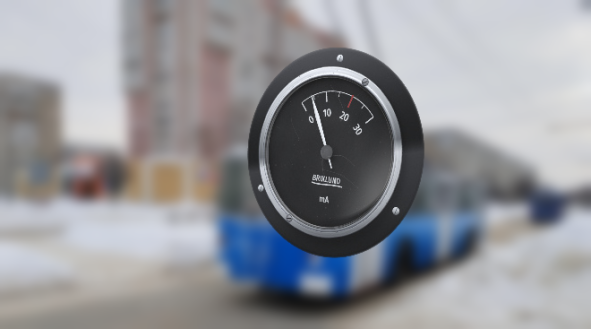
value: 5 (mA)
